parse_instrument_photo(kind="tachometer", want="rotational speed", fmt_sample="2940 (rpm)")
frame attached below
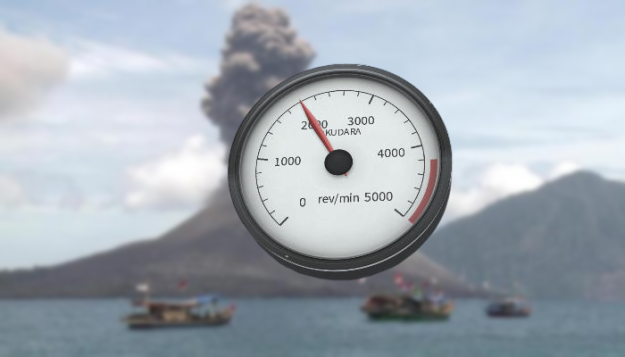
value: 2000 (rpm)
